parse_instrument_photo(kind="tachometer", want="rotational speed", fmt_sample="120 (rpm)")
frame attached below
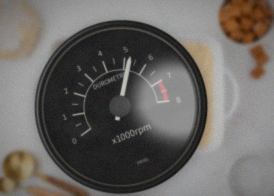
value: 5250 (rpm)
